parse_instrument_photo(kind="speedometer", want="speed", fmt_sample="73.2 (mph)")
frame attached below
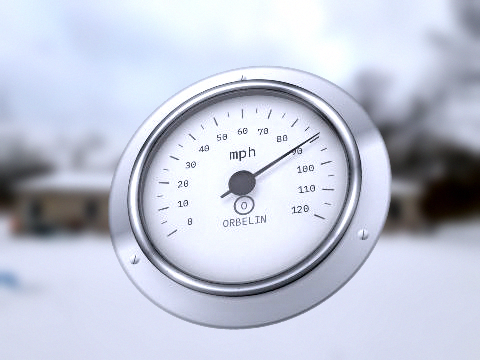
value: 90 (mph)
